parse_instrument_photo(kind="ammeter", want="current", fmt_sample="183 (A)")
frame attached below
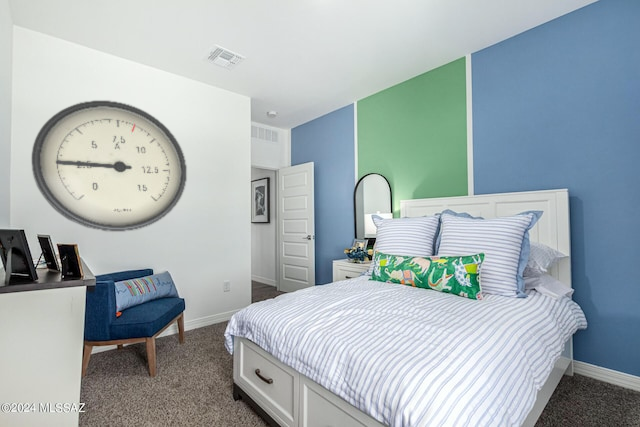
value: 2.5 (A)
